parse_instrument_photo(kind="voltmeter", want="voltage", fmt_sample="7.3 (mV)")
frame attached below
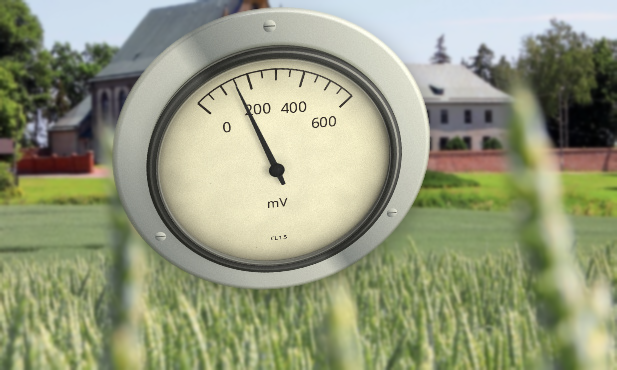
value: 150 (mV)
